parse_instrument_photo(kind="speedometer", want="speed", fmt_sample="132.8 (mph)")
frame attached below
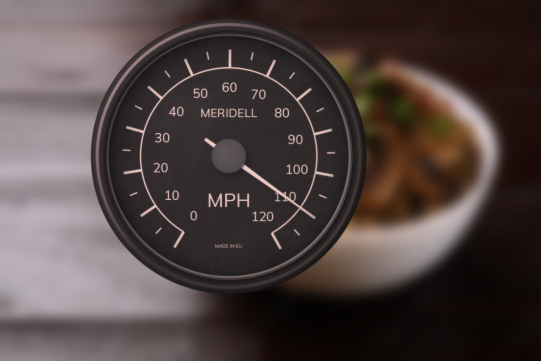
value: 110 (mph)
